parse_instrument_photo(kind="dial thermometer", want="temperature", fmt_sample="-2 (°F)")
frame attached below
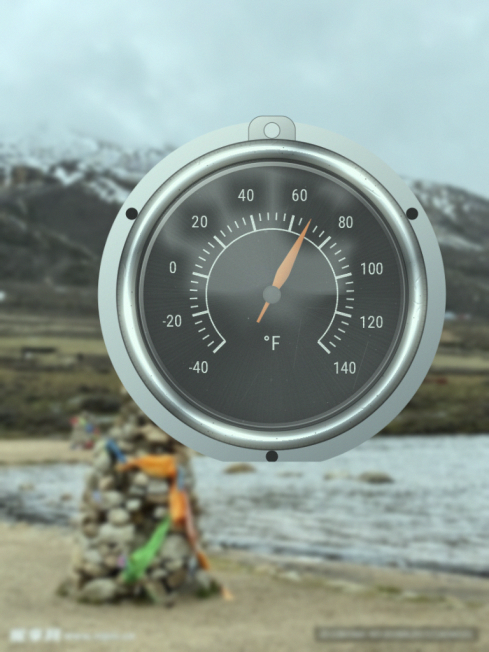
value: 68 (°F)
